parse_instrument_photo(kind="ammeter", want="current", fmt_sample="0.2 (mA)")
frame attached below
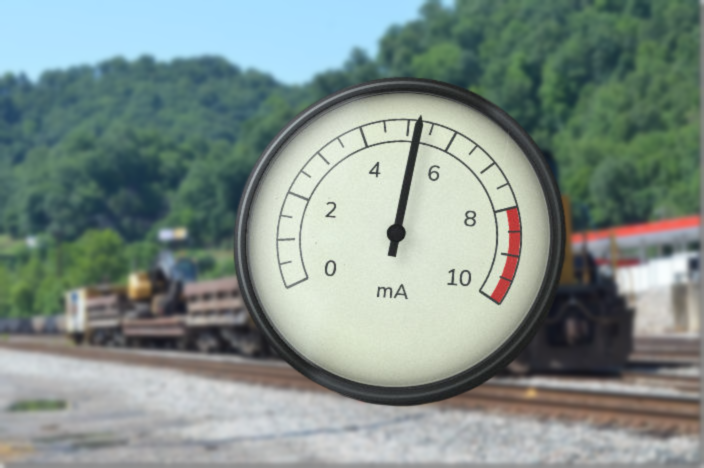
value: 5.25 (mA)
